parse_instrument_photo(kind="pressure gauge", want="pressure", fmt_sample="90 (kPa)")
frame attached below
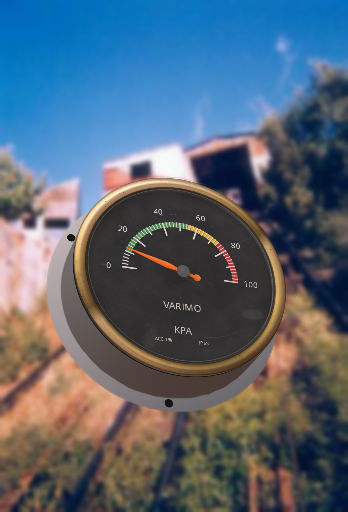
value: 10 (kPa)
